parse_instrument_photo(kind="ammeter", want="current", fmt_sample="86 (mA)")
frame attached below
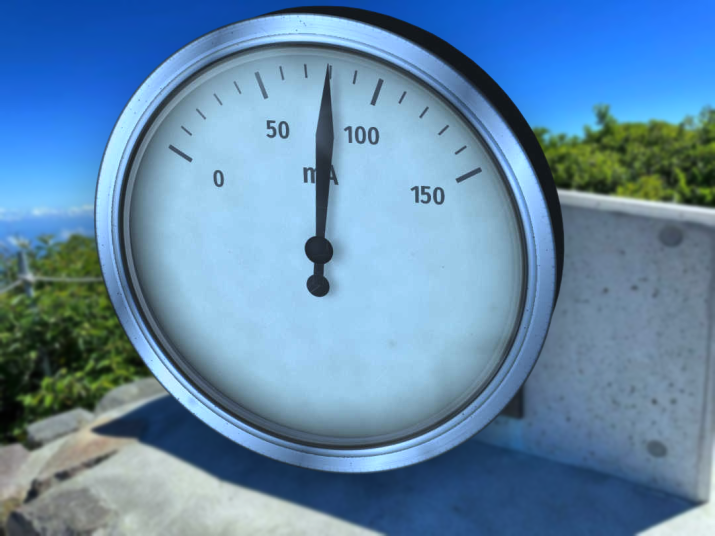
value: 80 (mA)
